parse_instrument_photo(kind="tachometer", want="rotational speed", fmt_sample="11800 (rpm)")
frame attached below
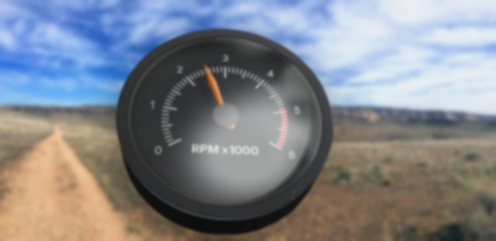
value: 2500 (rpm)
